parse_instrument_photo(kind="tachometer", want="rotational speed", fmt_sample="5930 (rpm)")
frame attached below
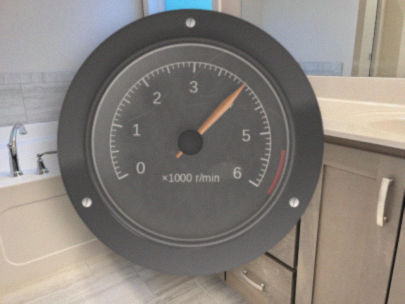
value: 4000 (rpm)
